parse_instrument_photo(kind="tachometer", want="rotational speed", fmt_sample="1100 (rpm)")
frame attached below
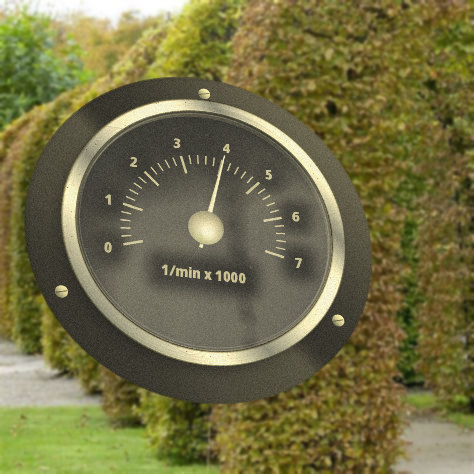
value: 4000 (rpm)
